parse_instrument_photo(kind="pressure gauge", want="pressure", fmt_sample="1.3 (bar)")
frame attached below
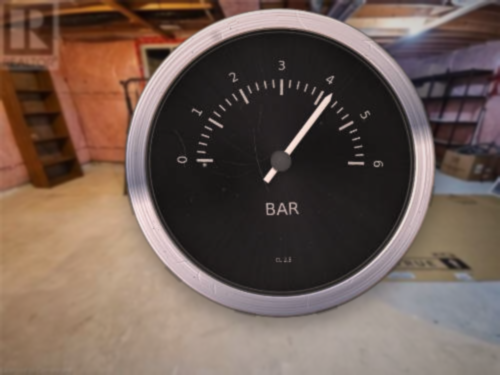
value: 4.2 (bar)
